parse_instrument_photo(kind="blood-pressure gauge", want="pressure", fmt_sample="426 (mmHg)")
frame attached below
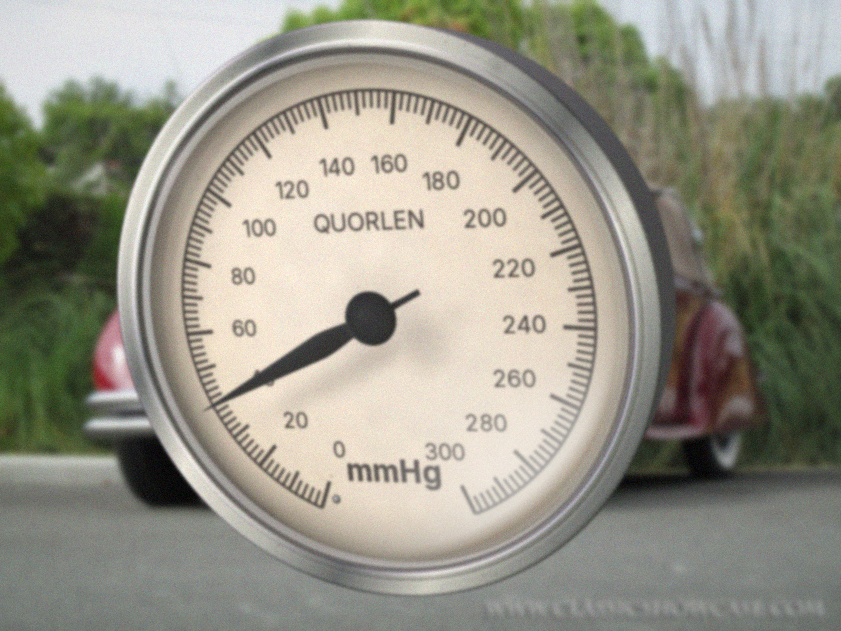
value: 40 (mmHg)
